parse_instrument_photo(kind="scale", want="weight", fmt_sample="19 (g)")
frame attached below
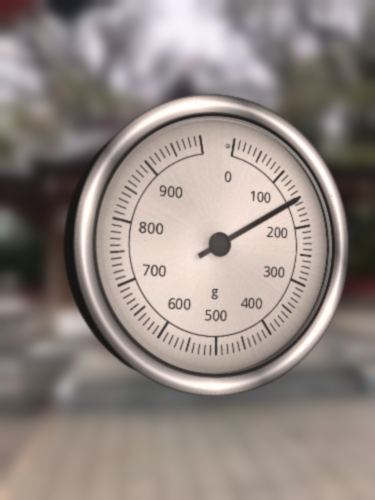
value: 150 (g)
